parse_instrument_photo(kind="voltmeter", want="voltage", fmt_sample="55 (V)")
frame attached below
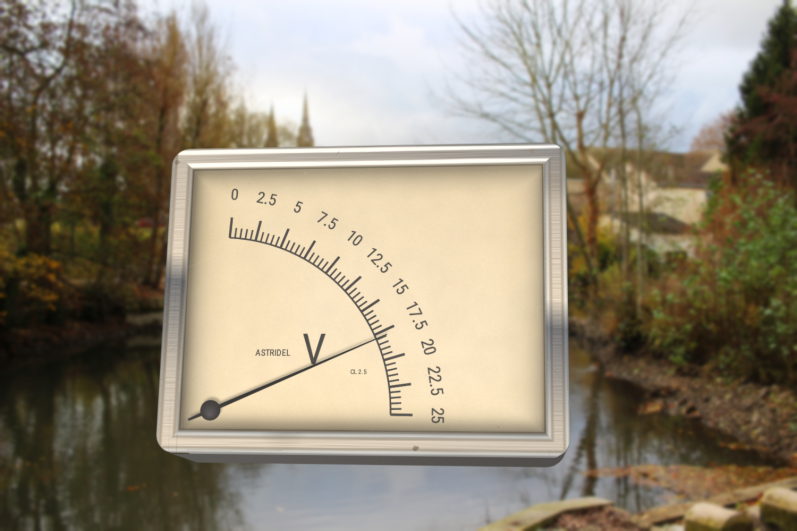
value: 18 (V)
